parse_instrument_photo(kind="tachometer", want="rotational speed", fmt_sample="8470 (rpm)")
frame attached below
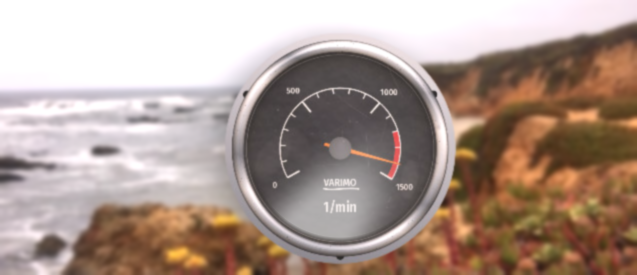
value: 1400 (rpm)
